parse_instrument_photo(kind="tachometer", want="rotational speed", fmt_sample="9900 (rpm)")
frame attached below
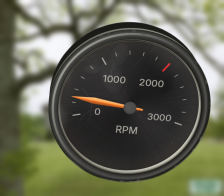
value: 300 (rpm)
